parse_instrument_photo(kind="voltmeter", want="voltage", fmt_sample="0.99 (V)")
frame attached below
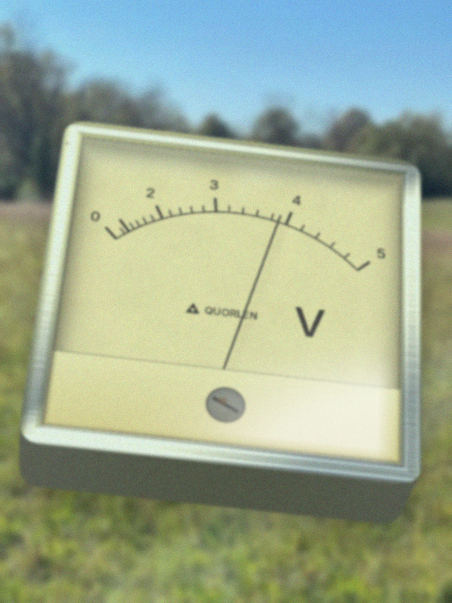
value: 3.9 (V)
